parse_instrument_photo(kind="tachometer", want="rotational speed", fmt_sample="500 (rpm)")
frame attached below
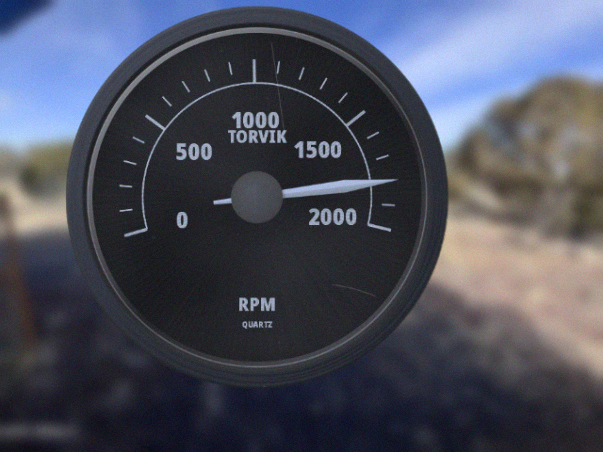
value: 1800 (rpm)
